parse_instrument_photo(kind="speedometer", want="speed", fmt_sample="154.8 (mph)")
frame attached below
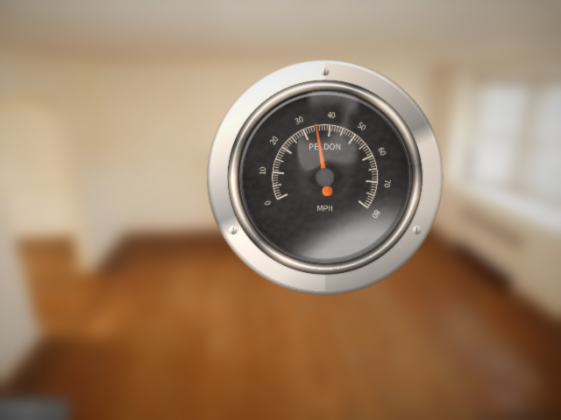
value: 35 (mph)
